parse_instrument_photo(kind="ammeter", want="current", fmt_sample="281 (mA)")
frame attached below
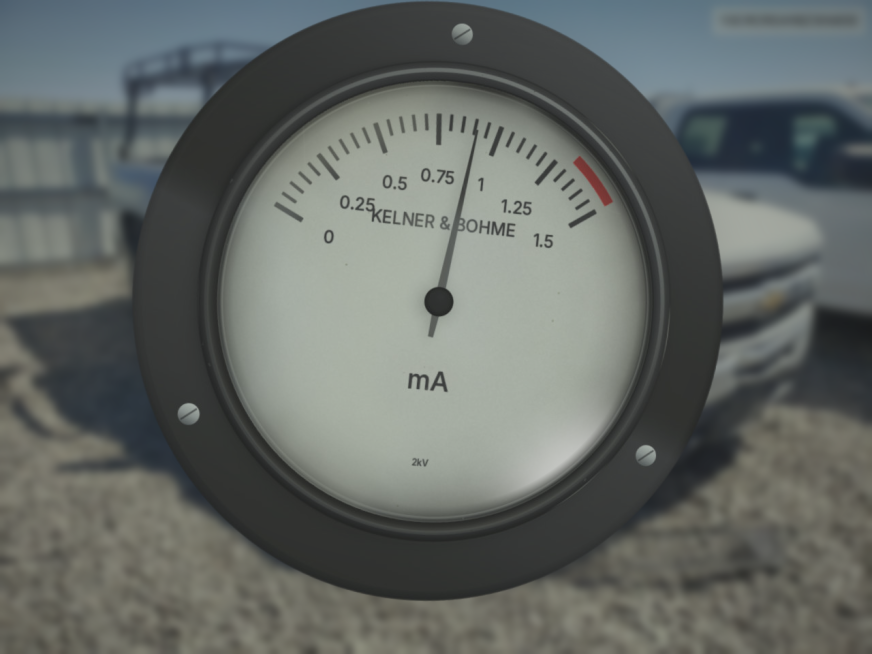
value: 0.9 (mA)
